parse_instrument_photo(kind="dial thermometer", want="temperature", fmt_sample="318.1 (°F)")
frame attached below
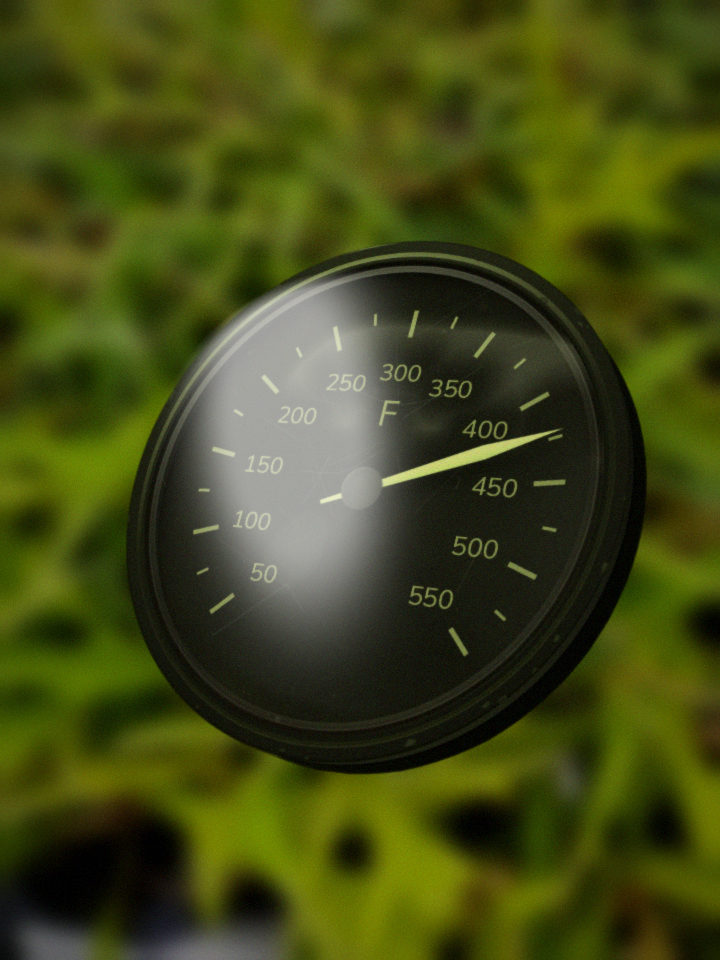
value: 425 (°F)
